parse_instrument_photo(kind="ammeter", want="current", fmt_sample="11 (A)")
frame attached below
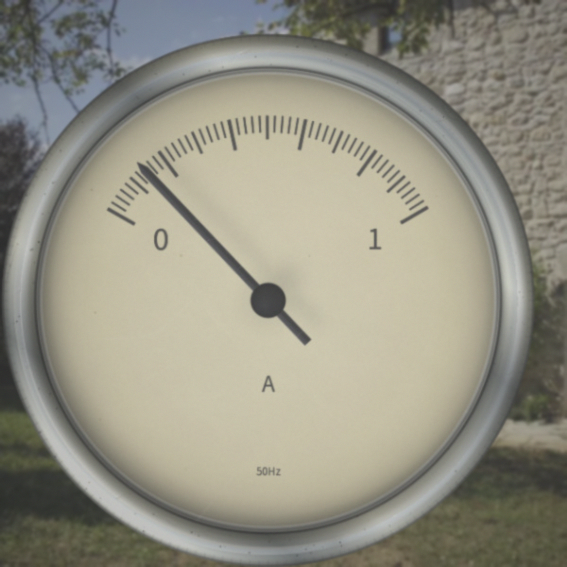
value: 0.14 (A)
